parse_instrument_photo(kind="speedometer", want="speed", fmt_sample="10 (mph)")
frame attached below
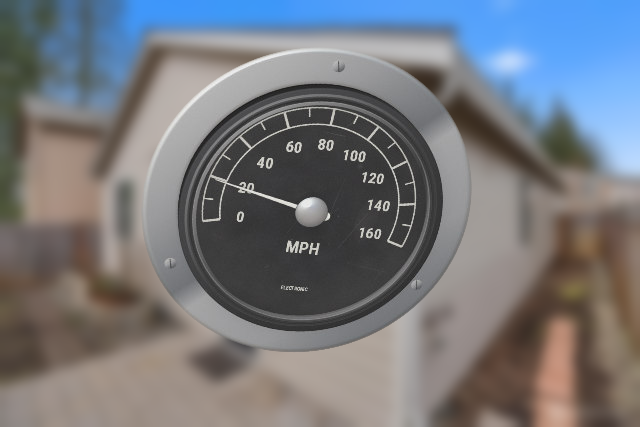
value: 20 (mph)
